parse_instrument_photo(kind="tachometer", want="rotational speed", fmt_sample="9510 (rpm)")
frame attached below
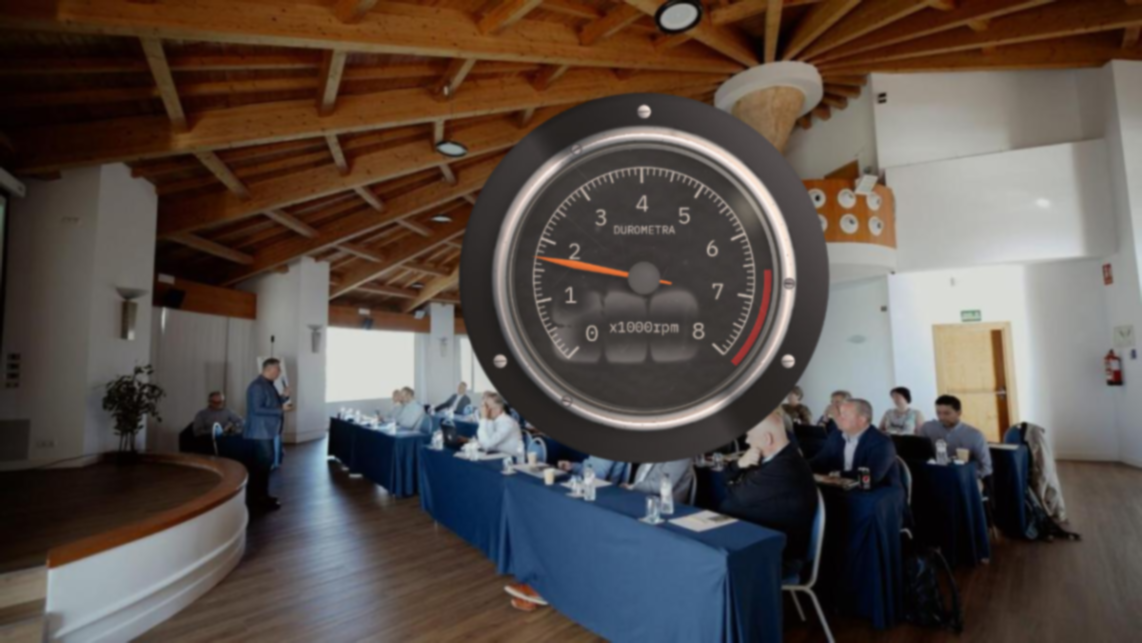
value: 1700 (rpm)
